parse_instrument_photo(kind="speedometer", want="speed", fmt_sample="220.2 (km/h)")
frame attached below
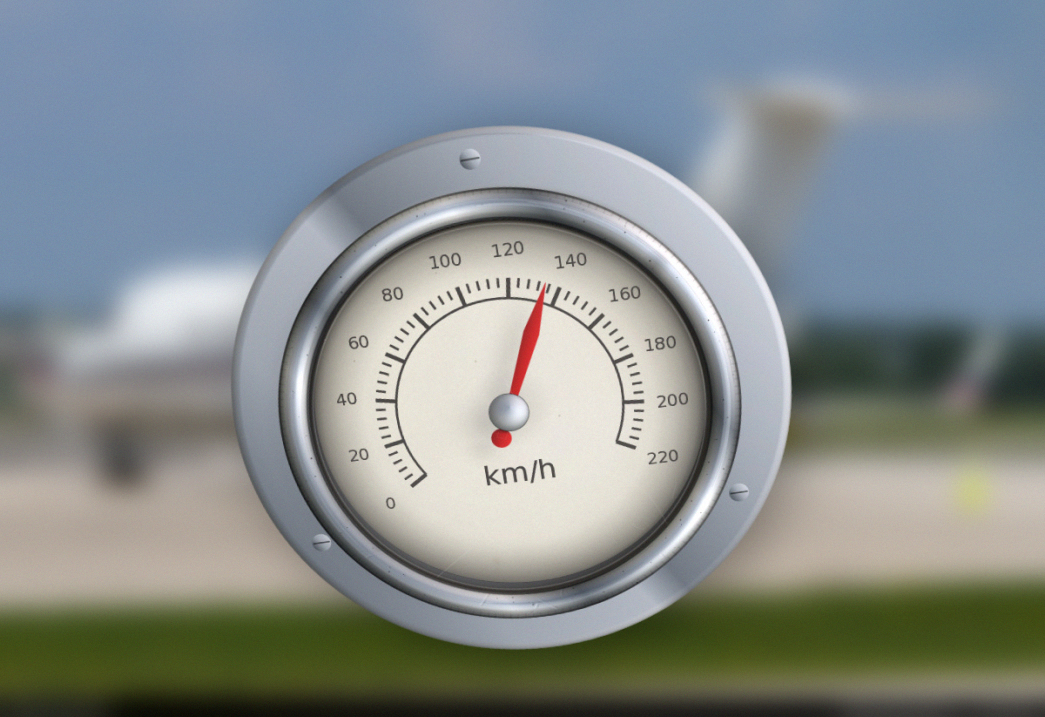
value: 134 (km/h)
